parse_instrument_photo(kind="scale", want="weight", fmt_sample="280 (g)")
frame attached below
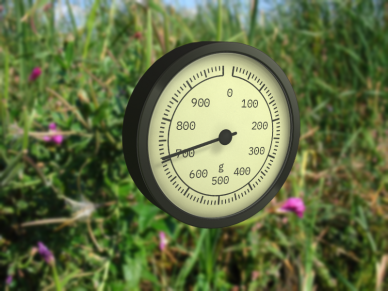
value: 710 (g)
